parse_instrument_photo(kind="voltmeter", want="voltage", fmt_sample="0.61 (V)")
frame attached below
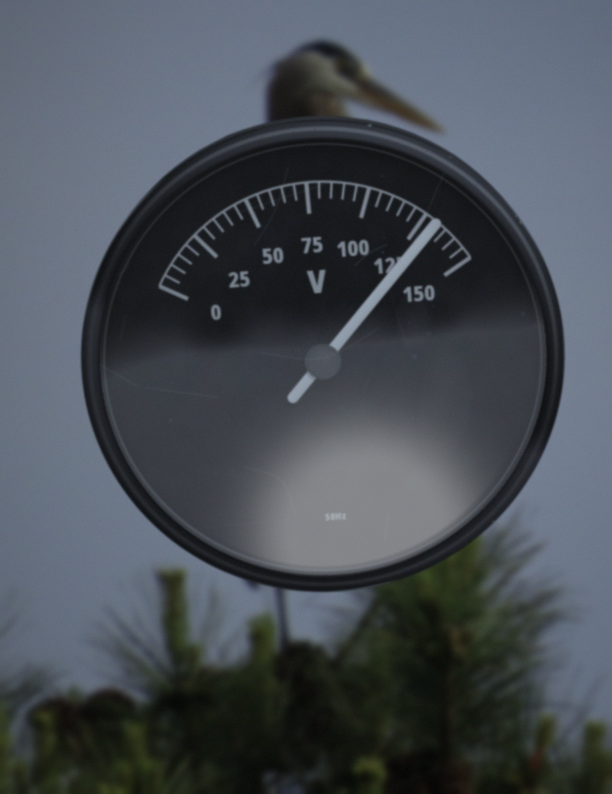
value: 130 (V)
